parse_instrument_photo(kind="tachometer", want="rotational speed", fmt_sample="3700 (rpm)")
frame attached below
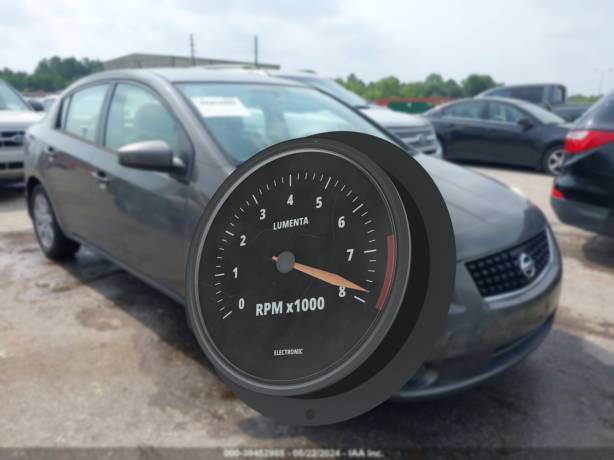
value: 7800 (rpm)
